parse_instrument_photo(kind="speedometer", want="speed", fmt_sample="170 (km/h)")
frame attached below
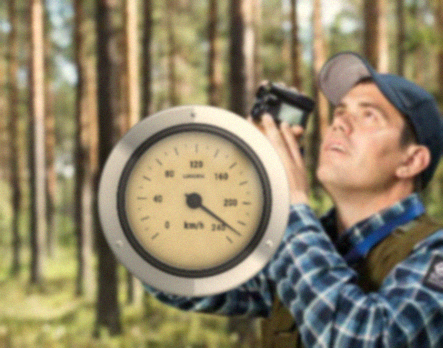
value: 230 (km/h)
